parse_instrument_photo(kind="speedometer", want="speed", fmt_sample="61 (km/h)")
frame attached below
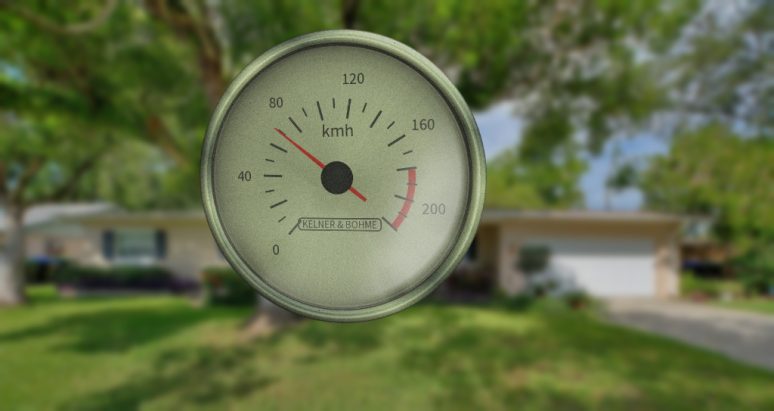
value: 70 (km/h)
